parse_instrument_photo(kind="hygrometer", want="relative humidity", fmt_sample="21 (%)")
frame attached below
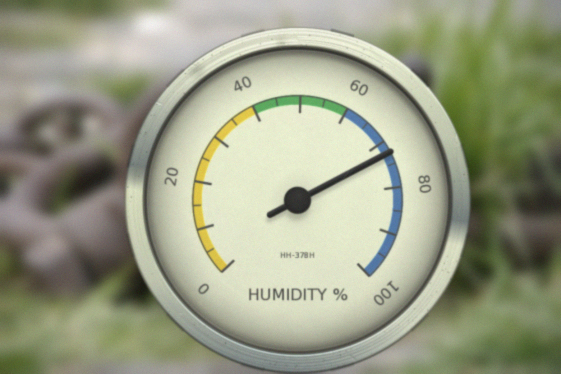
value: 72.5 (%)
